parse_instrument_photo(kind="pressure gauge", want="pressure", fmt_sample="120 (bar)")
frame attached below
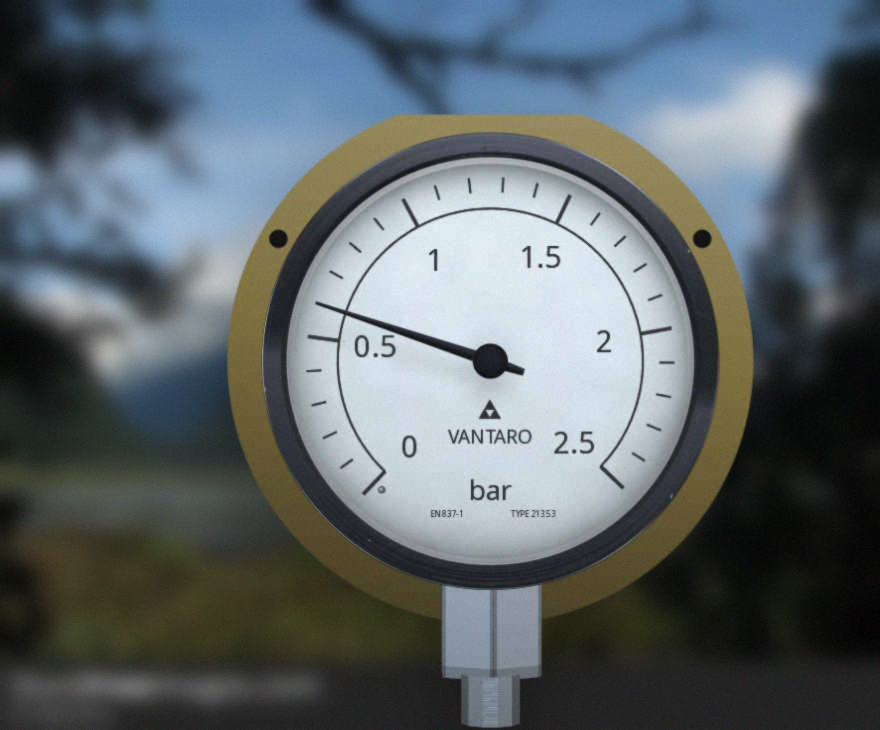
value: 0.6 (bar)
